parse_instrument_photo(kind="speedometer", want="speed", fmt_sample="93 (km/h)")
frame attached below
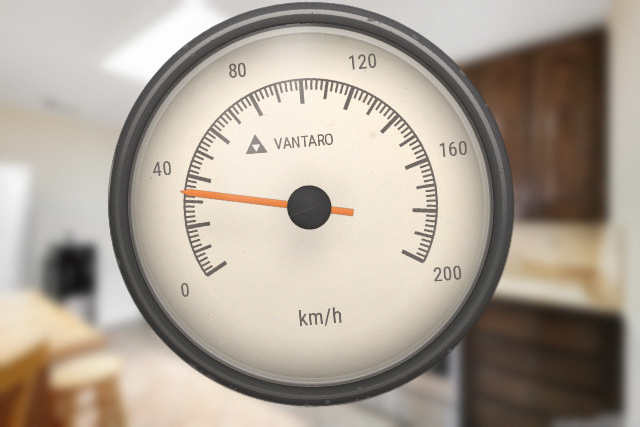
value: 34 (km/h)
